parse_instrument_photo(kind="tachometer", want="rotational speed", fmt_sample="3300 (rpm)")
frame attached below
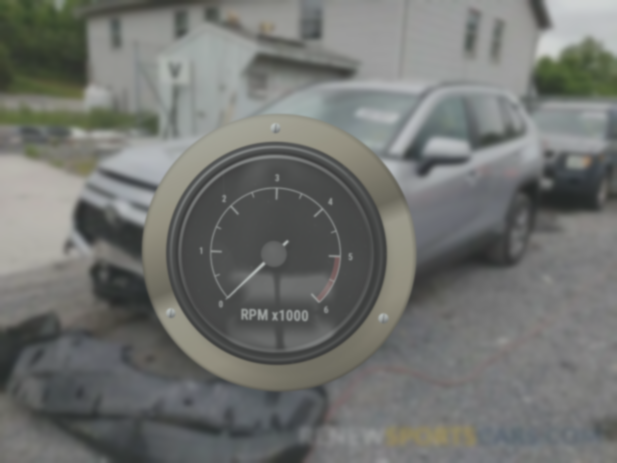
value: 0 (rpm)
